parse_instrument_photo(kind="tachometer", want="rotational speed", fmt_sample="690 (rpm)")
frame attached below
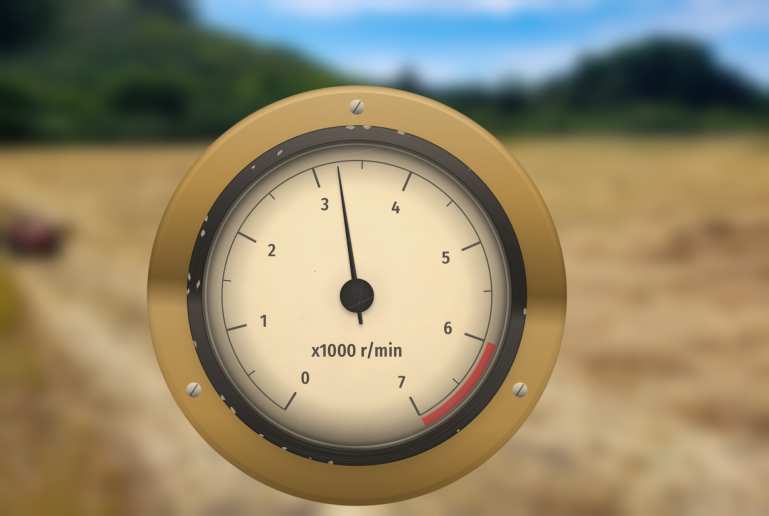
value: 3250 (rpm)
